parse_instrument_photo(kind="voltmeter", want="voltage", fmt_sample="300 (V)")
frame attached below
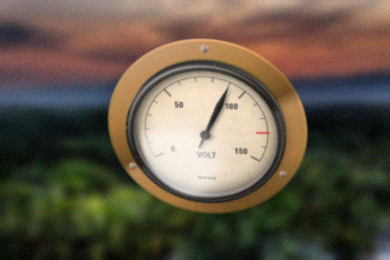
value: 90 (V)
